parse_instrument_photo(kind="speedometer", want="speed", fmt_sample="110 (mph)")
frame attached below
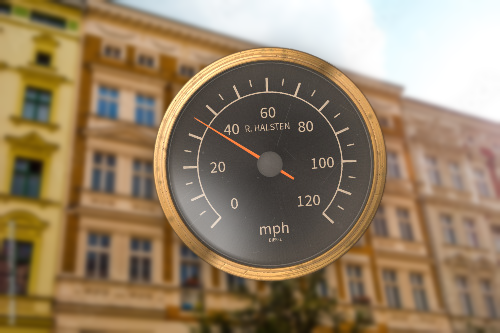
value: 35 (mph)
